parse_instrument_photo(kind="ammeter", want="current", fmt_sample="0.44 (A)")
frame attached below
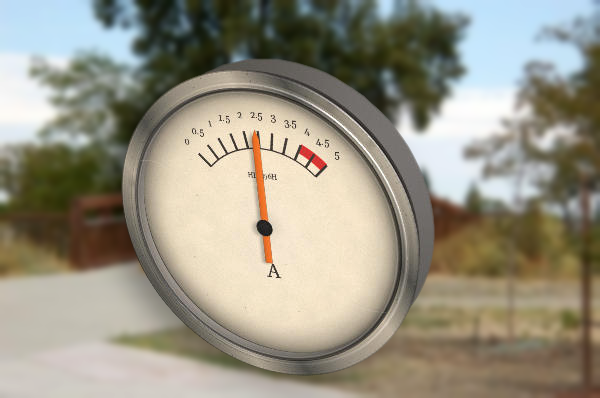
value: 2.5 (A)
